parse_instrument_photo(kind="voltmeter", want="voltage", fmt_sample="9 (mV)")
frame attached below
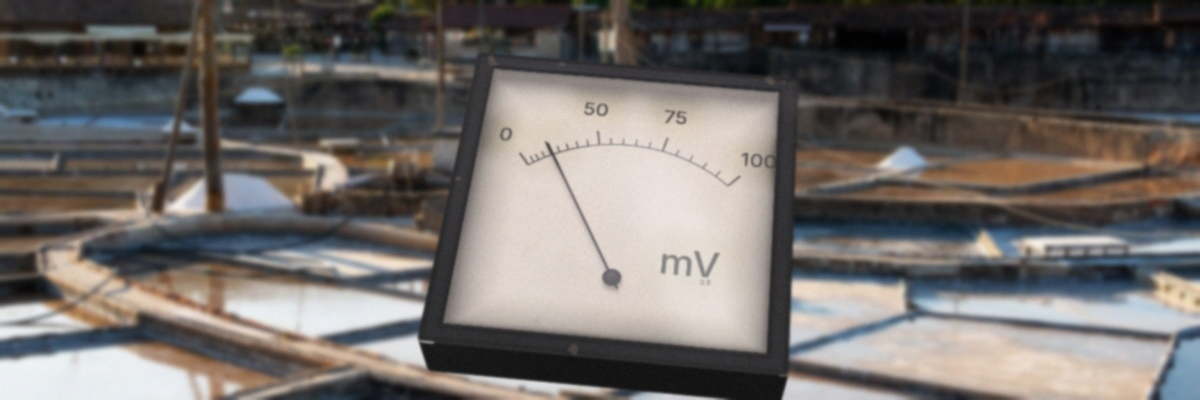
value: 25 (mV)
